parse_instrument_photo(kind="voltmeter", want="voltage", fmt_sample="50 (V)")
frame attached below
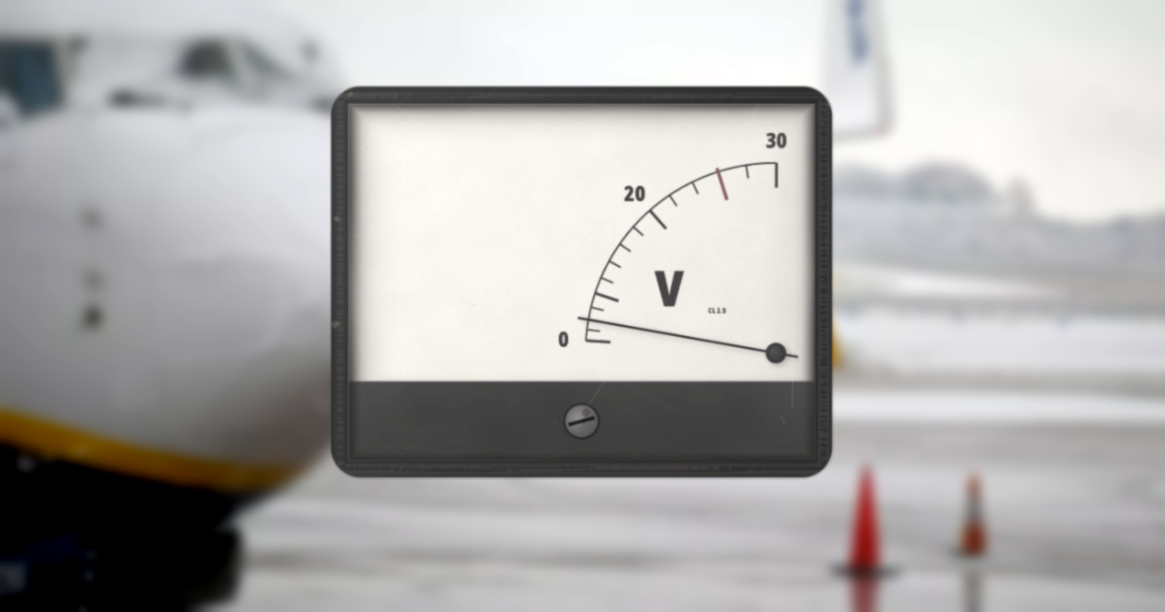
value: 6 (V)
